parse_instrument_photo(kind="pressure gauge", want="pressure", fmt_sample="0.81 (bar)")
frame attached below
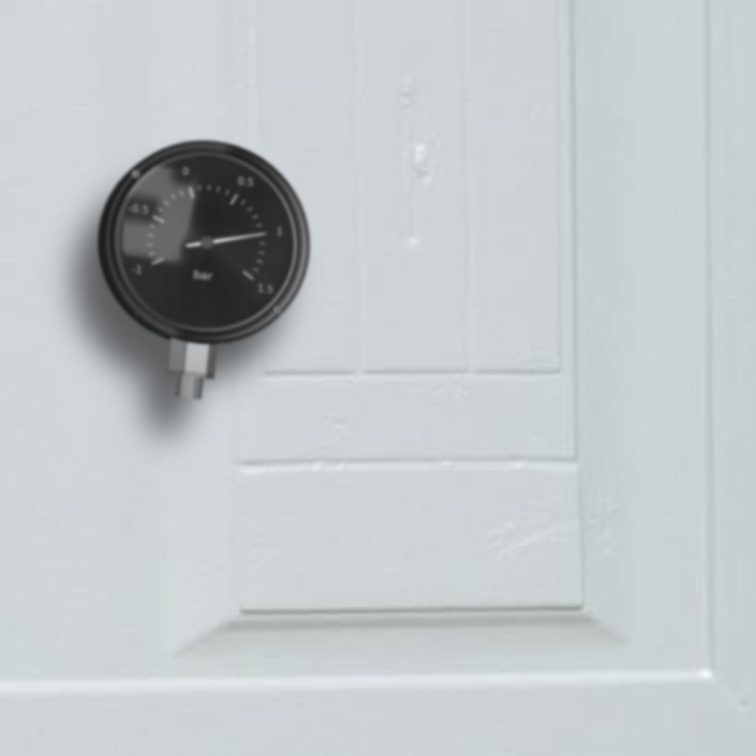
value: 1 (bar)
